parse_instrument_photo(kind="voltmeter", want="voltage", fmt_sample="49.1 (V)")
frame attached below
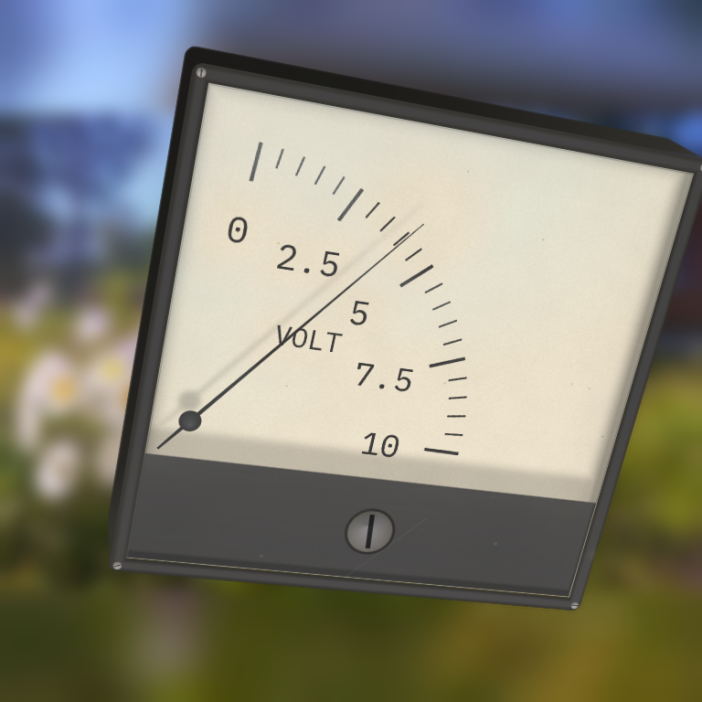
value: 4 (V)
